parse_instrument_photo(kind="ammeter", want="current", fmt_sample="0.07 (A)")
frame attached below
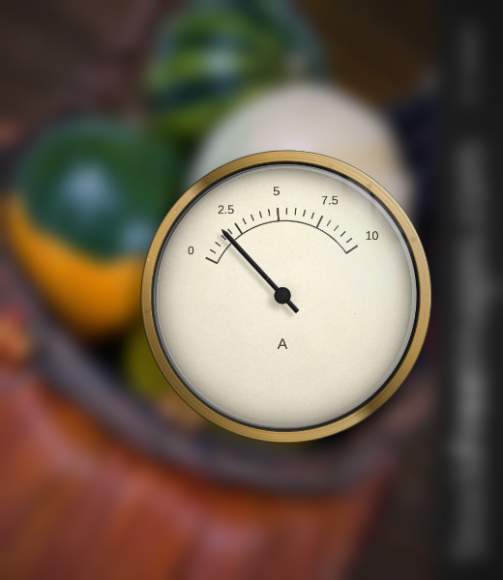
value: 1.75 (A)
